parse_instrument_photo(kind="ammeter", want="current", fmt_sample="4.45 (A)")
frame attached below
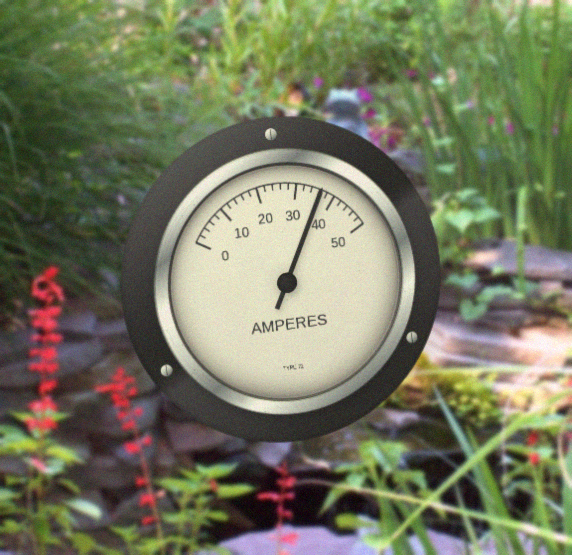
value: 36 (A)
